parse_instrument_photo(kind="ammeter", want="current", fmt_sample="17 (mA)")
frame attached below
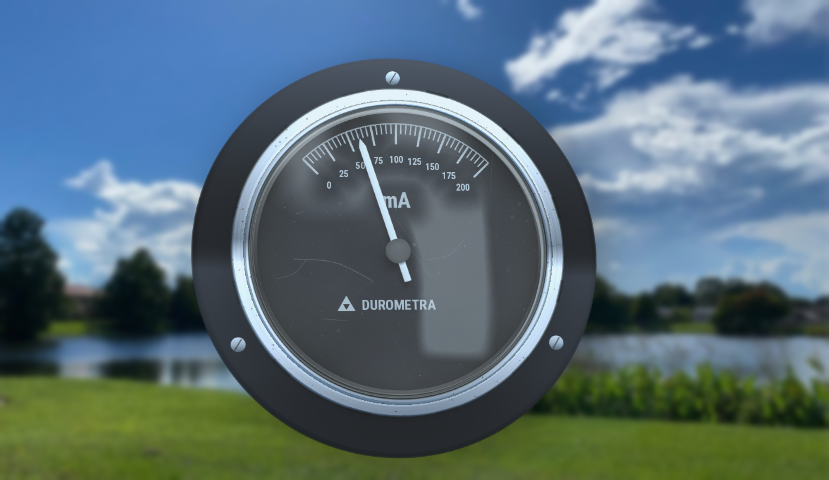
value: 60 (mA)
